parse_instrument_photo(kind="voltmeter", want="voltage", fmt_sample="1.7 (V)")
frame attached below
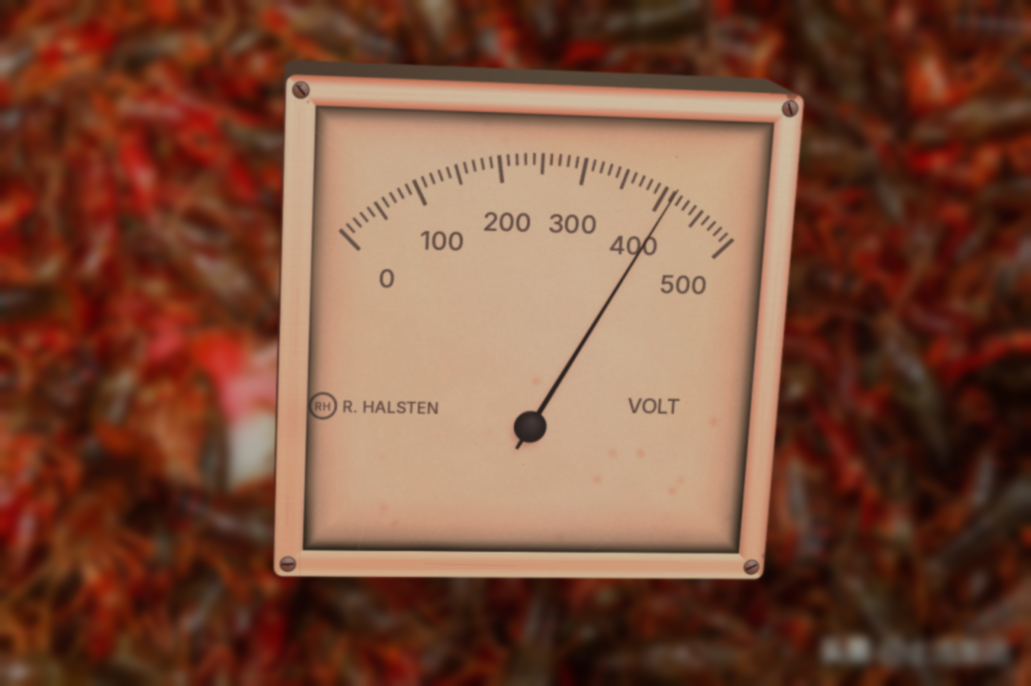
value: 410 (V)
